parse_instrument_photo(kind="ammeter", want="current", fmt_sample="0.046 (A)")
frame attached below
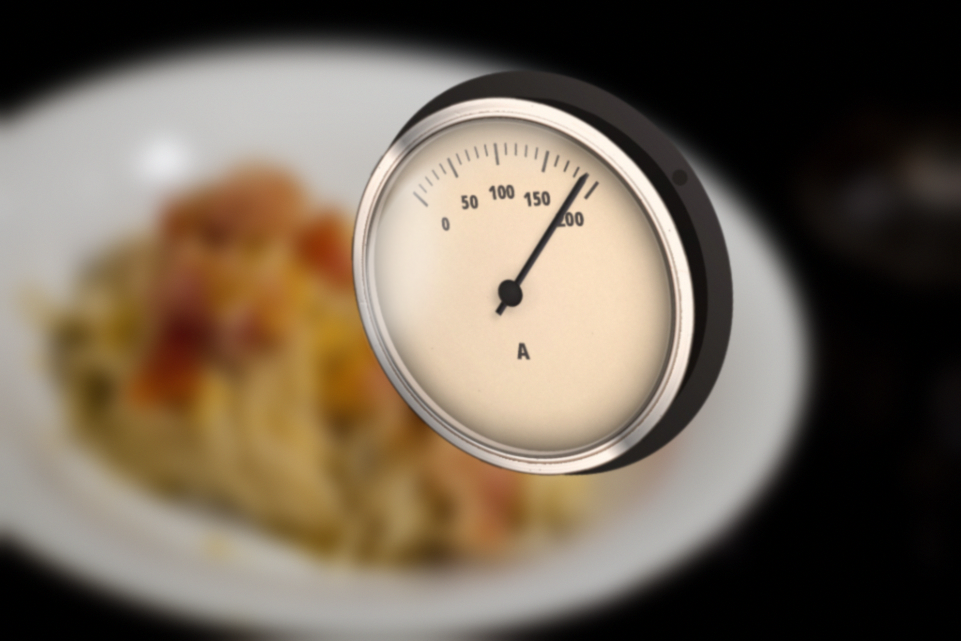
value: 190 (A)
